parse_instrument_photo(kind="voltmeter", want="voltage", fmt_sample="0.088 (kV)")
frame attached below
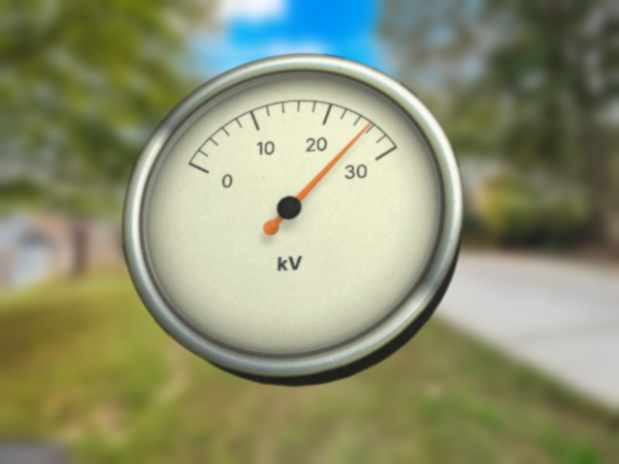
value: 26 (kV)
